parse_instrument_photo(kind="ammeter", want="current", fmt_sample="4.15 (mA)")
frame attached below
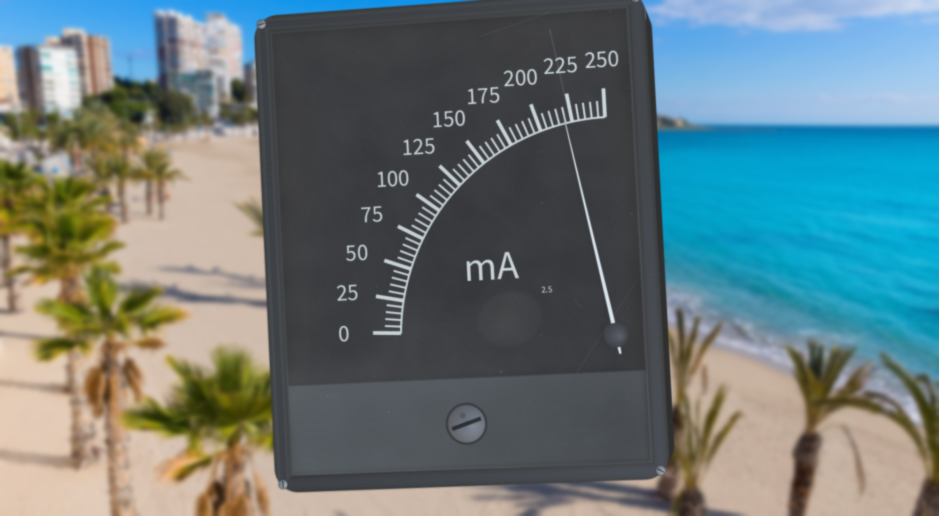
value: 220 (mA)
